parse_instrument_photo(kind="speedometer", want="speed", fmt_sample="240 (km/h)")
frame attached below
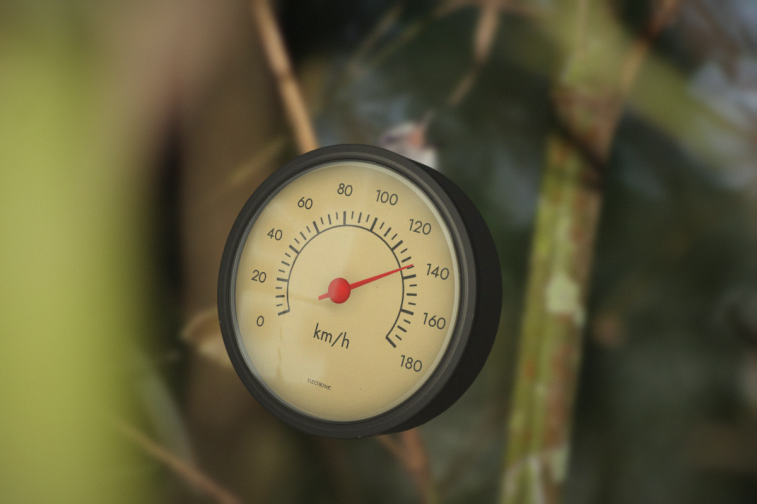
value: 135 (km/h)
